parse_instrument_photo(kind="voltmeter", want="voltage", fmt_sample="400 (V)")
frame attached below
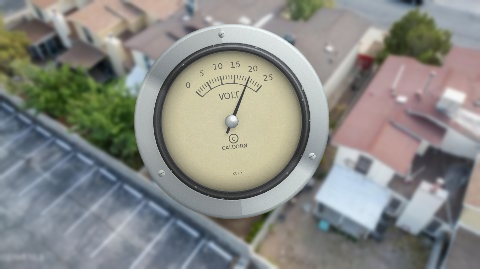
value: 20 (V)
